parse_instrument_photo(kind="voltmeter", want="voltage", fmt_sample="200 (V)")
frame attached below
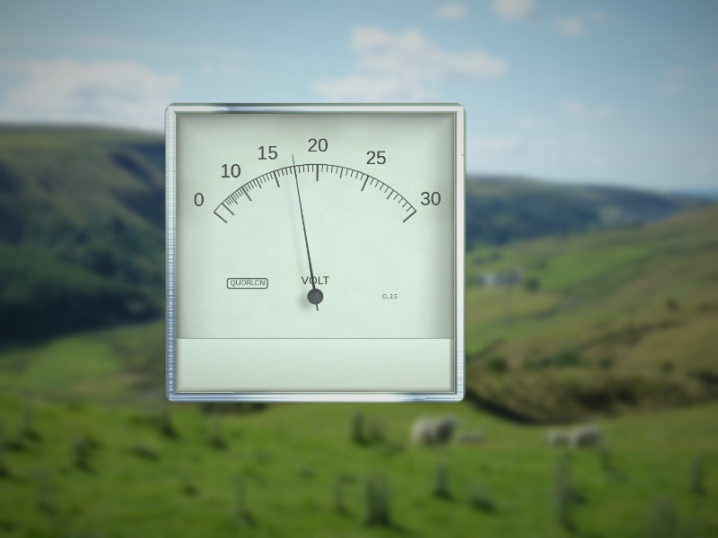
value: 17.5 (V)
